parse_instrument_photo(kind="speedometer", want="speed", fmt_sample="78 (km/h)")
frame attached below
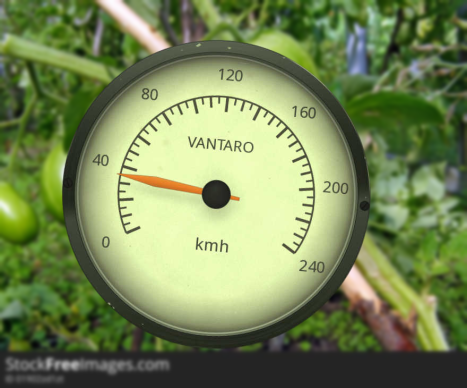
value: 35 (km/h)
